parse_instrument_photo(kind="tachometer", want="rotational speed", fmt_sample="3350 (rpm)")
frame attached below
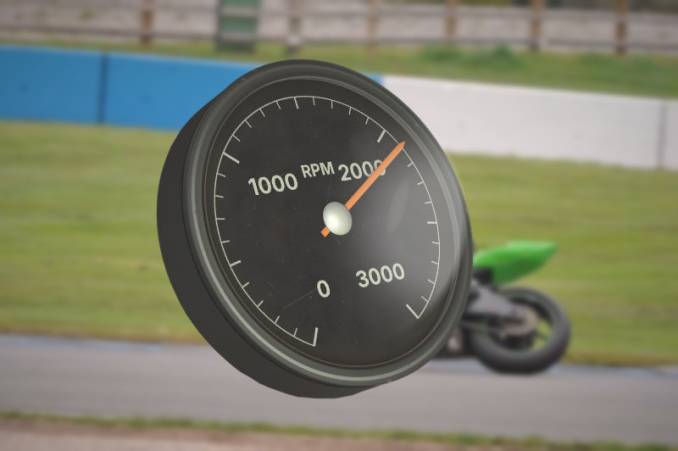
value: 2100 (rpm)
